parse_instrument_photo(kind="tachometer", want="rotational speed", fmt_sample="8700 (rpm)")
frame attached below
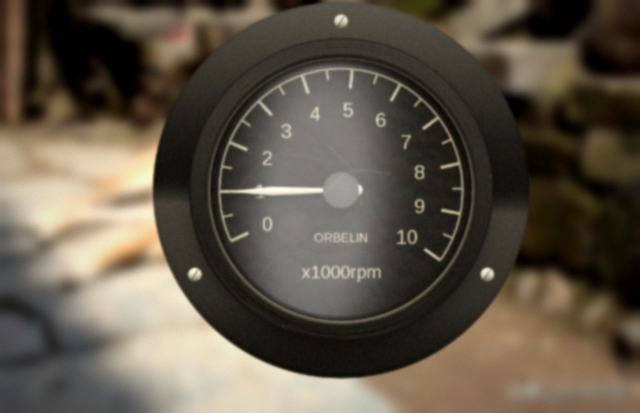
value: 1000 (rpm)
